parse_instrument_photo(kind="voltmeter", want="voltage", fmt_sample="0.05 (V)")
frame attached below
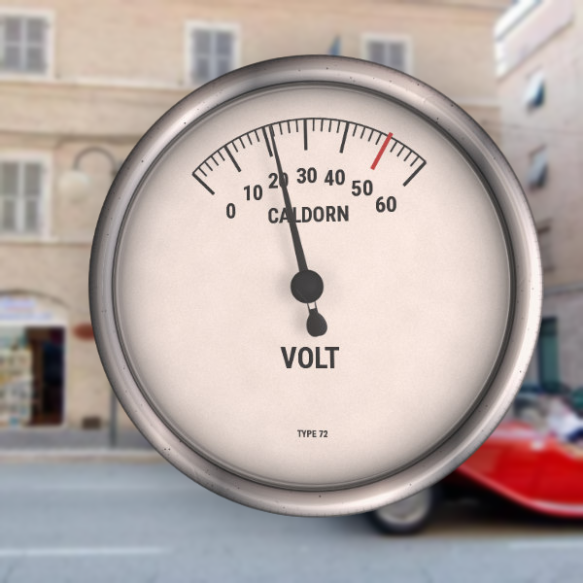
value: 22 (V)
